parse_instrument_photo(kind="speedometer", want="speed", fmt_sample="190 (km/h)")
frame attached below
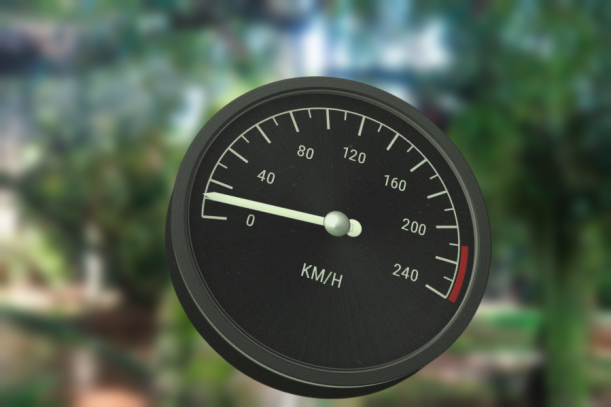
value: 10 (km/h)
